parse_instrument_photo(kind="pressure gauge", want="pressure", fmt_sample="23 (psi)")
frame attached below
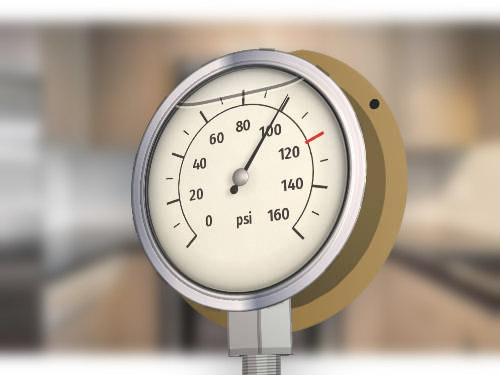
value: 100 (psi)
